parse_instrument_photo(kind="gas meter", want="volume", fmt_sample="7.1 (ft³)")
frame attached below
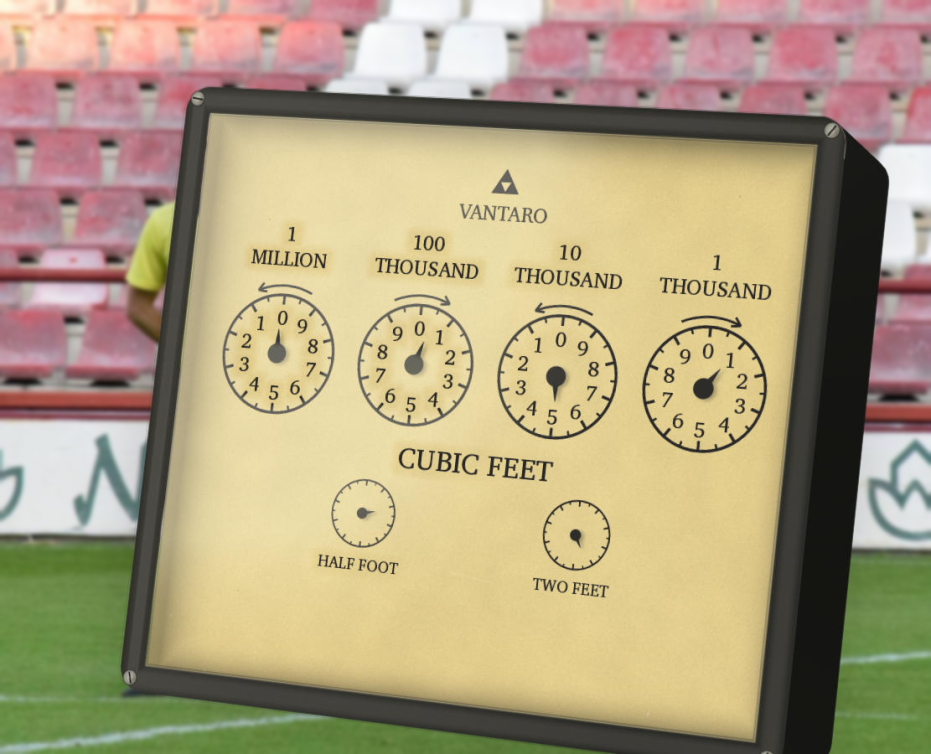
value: 5100 (ft³)
